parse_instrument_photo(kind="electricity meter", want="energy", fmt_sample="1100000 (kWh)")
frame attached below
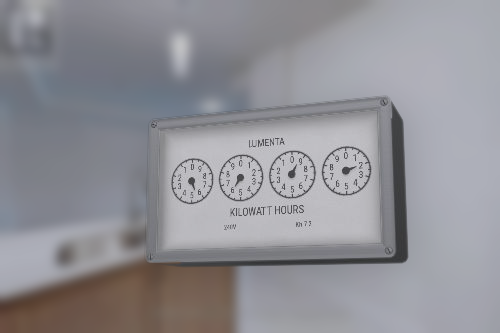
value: 5592 (kWh)
